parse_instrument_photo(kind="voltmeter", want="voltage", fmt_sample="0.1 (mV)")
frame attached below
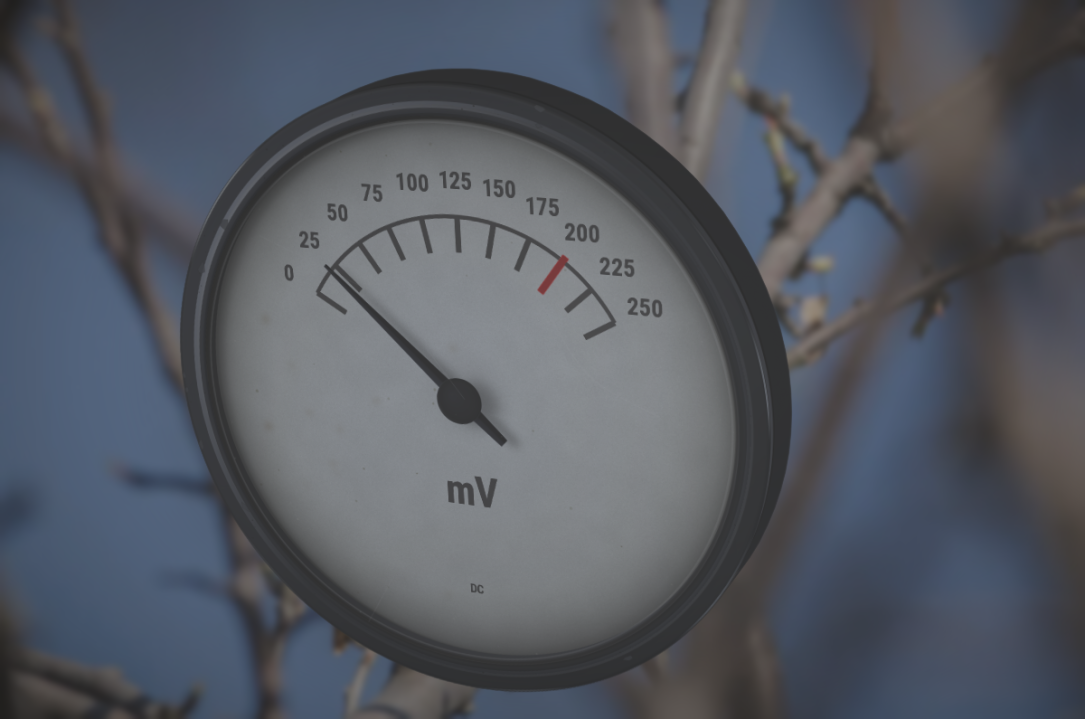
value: 25 (mV)
